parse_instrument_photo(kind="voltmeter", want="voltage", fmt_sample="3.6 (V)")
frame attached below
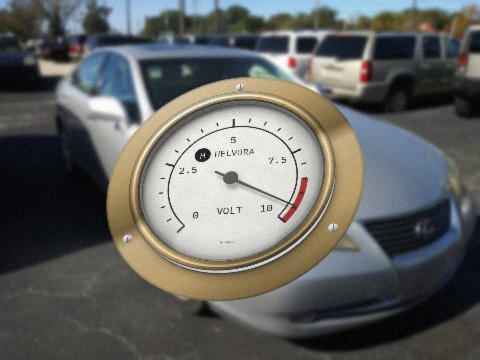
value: 9.5 (V)
